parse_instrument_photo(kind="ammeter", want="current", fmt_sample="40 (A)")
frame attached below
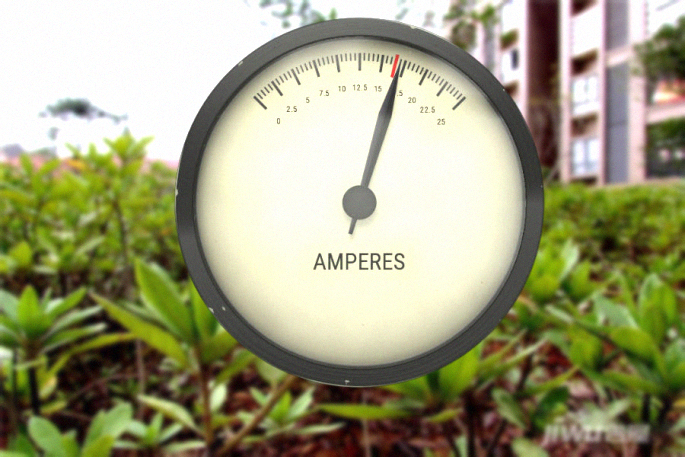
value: 17 (A)
